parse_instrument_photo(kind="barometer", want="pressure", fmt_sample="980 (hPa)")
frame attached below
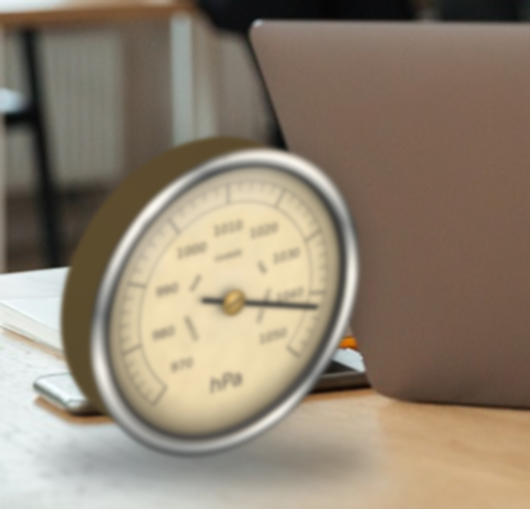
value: 1042 (hPa)
